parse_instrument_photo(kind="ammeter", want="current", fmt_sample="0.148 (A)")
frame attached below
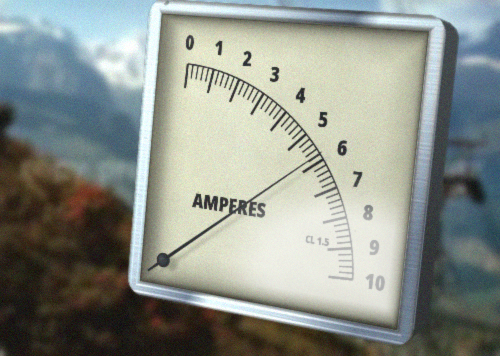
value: 5.8 (A)
